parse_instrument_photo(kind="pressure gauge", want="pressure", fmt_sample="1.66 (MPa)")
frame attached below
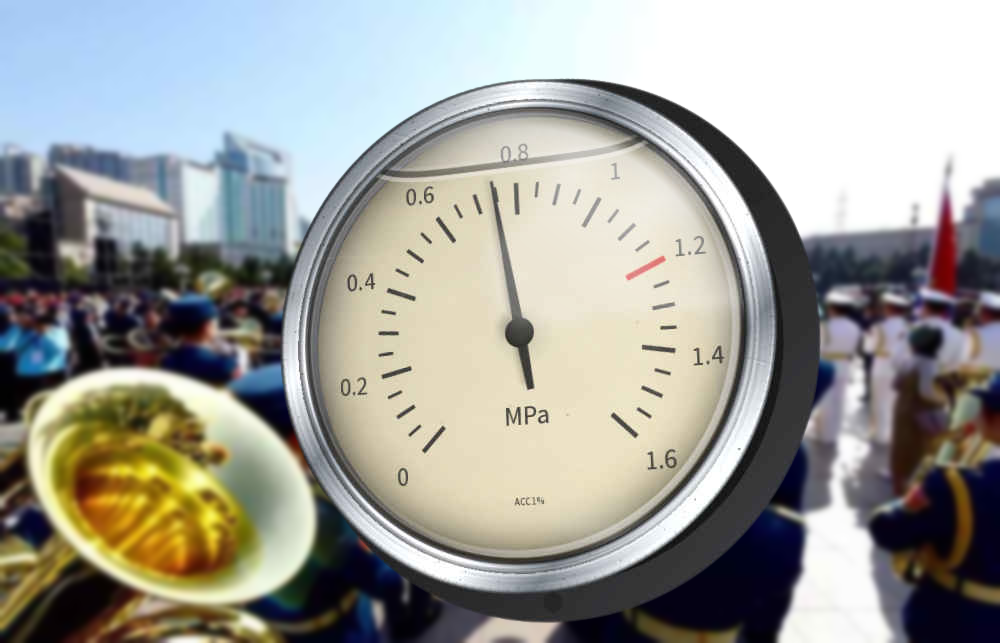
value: 0.75 (MPa)
